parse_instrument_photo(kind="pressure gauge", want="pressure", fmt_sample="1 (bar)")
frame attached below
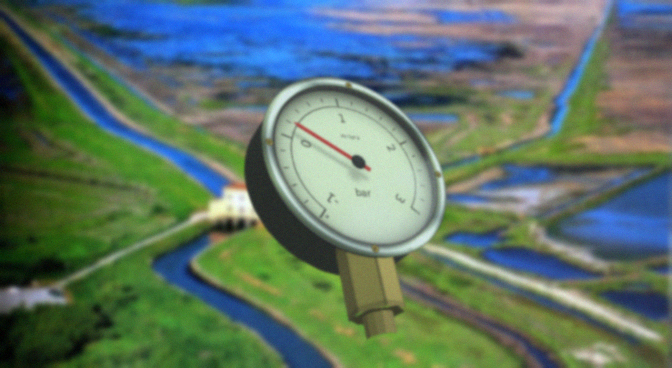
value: 0.2 (bar)
